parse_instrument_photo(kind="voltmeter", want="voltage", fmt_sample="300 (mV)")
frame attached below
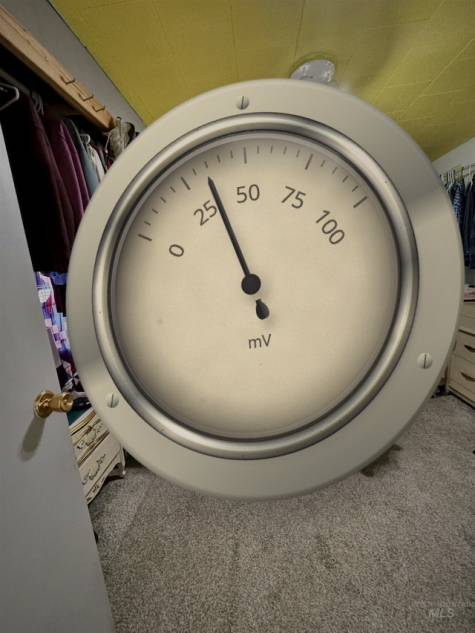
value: 35 (mV)
